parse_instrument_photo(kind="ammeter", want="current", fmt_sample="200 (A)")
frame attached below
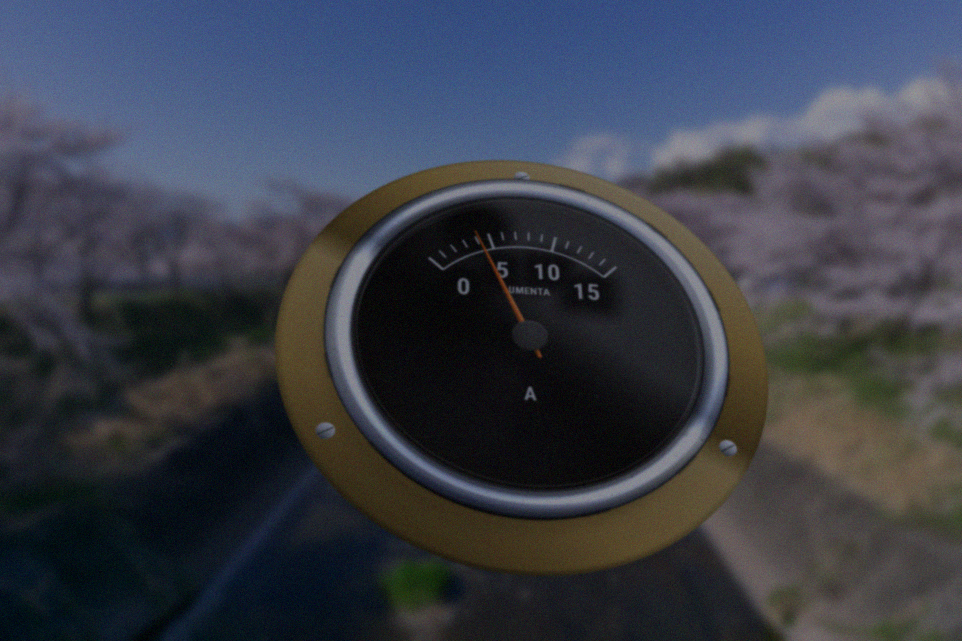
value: 4 (A)
